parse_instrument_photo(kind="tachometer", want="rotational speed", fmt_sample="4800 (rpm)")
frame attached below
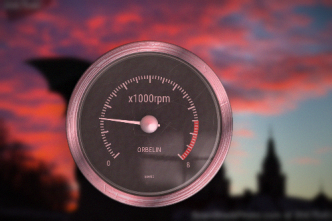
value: 1500 (rpm)
